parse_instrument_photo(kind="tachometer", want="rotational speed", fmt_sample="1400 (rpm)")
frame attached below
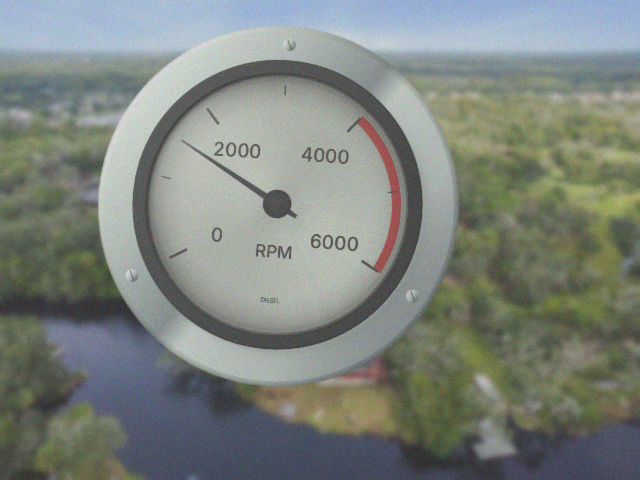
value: 1500 (rpm)
